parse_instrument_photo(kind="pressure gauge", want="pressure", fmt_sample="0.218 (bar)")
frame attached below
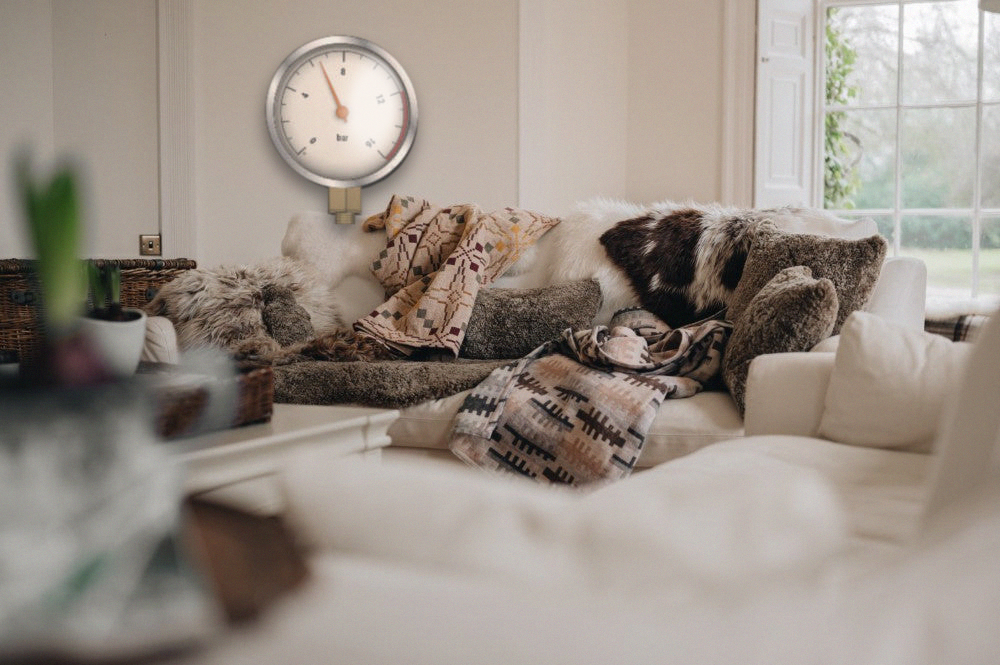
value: 6.5 (bar)
